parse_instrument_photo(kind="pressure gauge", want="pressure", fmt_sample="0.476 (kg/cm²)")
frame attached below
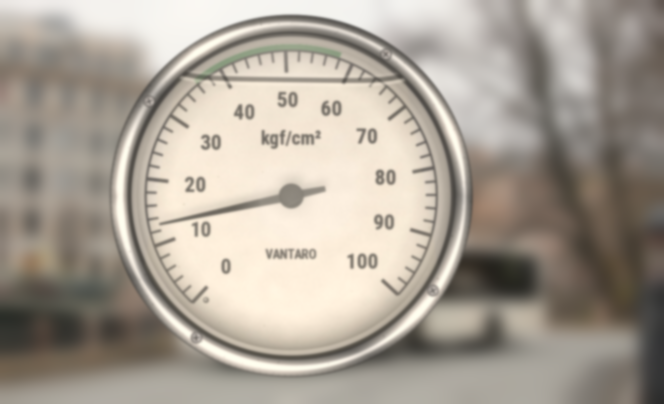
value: 13 (kg/cm²)
